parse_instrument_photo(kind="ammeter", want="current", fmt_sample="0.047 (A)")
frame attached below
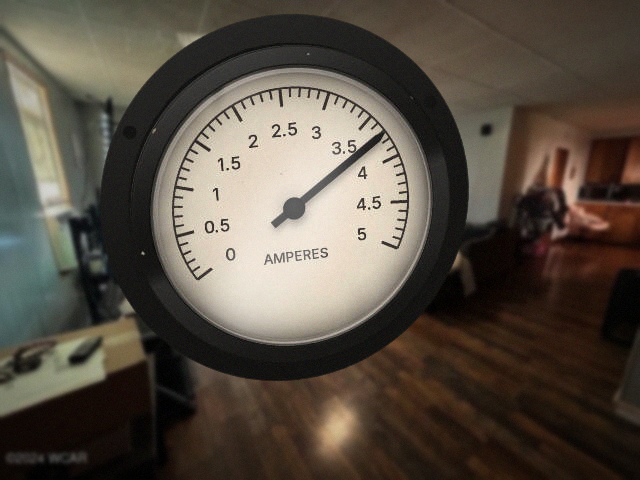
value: 3.7 (A)
